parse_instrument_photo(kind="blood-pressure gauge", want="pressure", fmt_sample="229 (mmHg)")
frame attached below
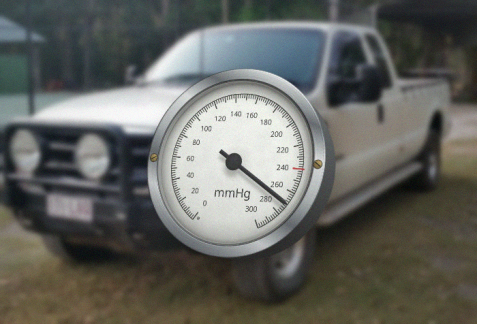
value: 270 (mmHg)
